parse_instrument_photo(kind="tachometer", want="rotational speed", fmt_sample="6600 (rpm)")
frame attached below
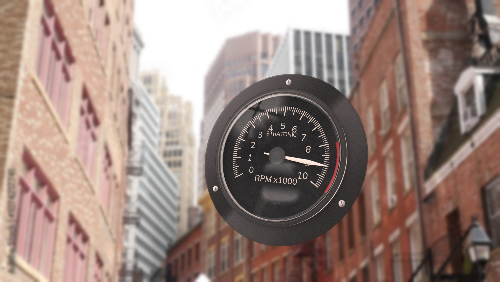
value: 9000 (rpm)
